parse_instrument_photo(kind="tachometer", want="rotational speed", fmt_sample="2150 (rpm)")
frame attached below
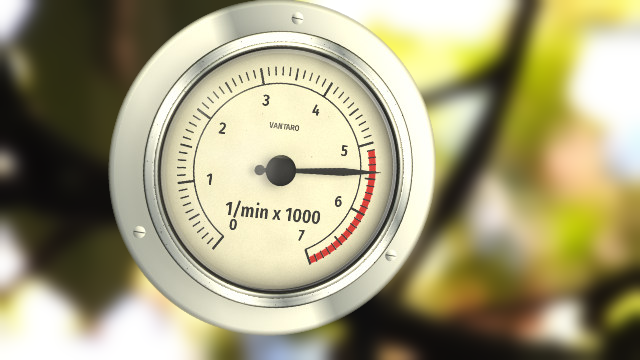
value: 5400 (rpm)
